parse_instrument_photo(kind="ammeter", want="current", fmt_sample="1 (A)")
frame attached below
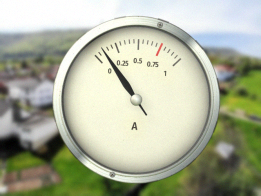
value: 0.1 (A)
